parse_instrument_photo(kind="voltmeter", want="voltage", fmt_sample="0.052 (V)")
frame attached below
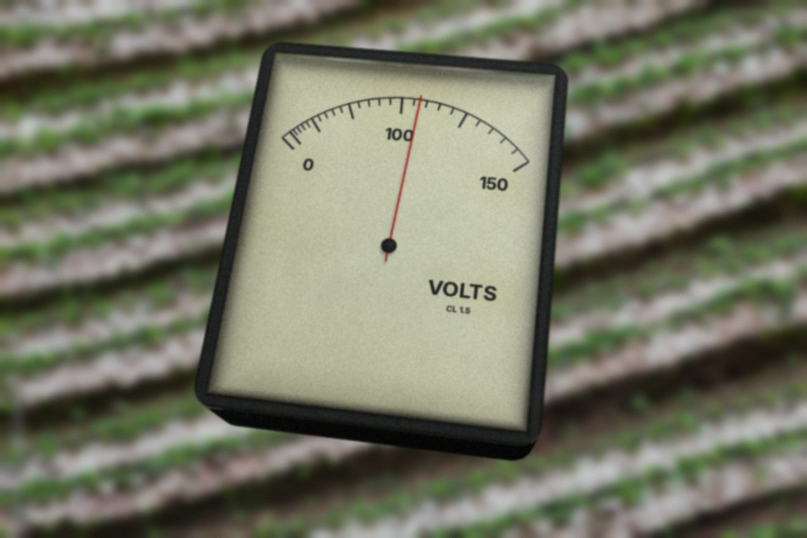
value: 107.5 (V)
